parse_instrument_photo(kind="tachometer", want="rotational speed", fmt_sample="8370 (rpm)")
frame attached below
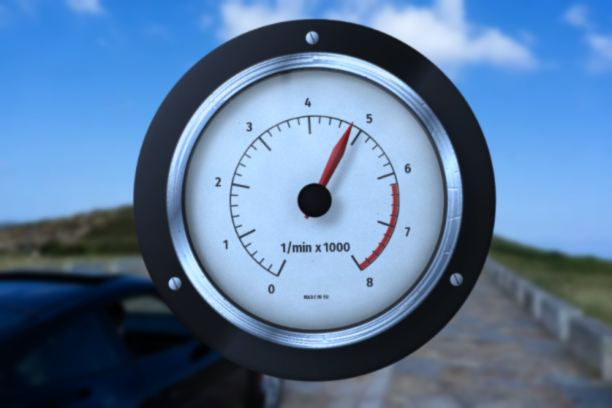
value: 4800 (rpm)
